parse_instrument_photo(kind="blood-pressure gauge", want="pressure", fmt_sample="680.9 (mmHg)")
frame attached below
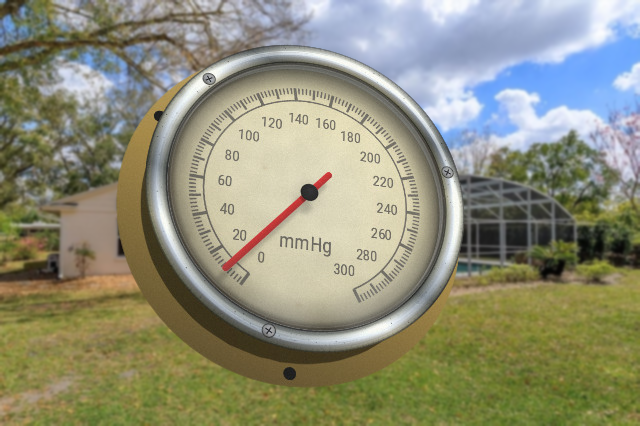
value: 10 (mmHg)
